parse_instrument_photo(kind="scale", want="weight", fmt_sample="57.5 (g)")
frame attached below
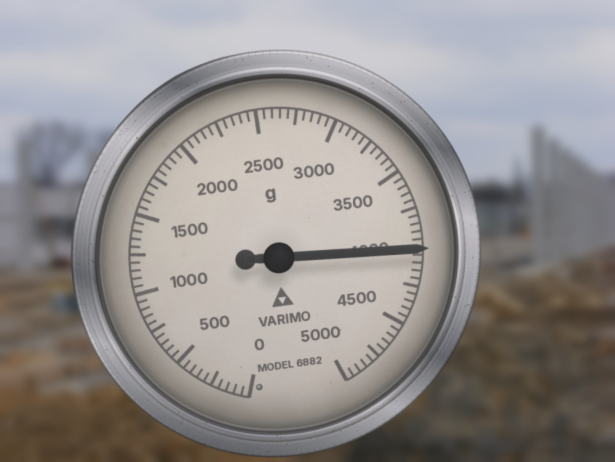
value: 4000 (g)
